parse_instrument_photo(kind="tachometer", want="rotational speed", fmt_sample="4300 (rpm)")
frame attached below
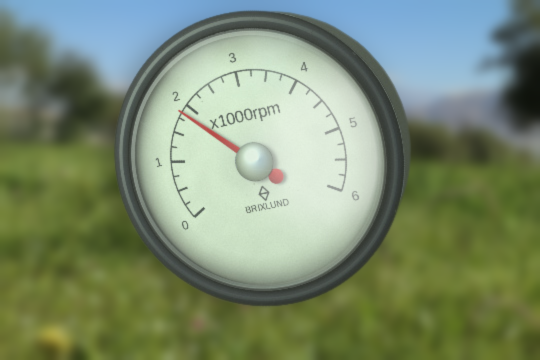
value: 1875 (rpm)
